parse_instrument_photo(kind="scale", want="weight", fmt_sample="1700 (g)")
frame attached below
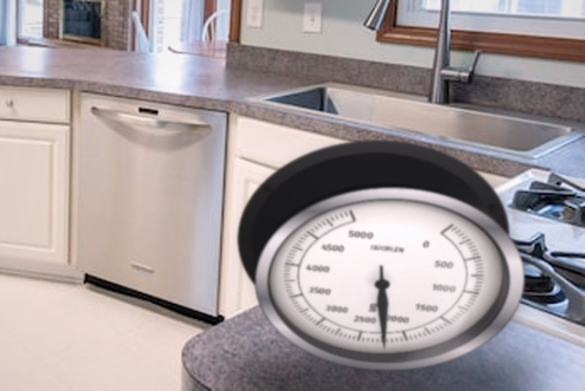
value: 2250 (g)
